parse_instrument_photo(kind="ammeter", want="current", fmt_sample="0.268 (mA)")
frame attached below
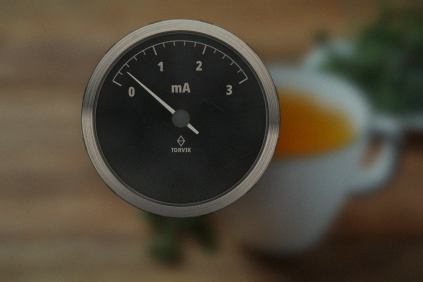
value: 0.3 (mA)
